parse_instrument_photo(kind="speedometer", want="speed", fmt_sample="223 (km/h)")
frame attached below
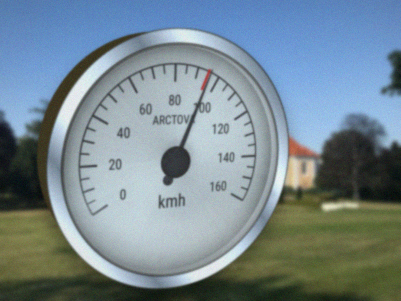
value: 95 (km/h)
